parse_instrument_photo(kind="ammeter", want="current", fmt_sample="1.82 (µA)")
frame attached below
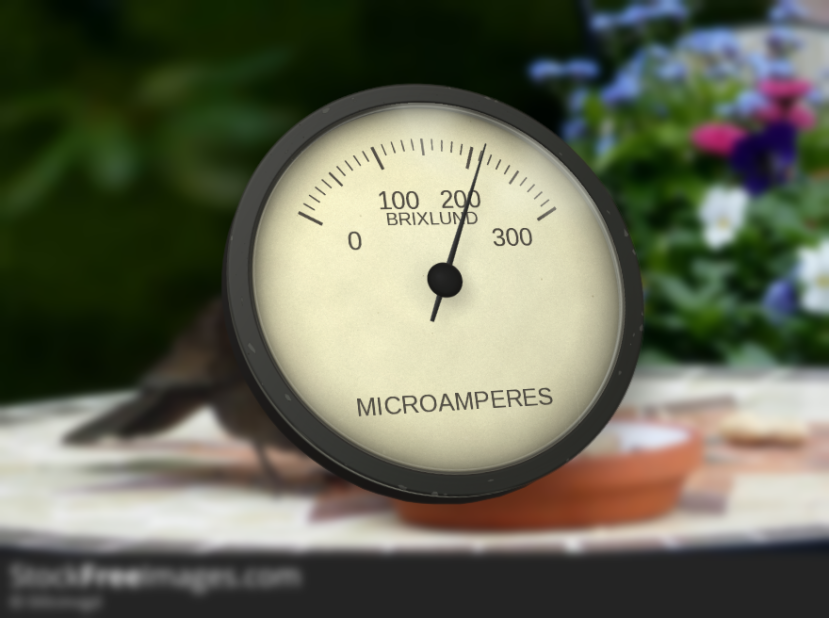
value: 210 (µA)
